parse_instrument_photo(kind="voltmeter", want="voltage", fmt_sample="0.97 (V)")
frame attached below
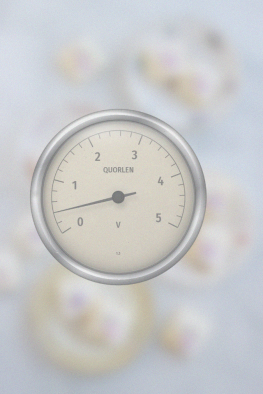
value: 0.4 (V)
